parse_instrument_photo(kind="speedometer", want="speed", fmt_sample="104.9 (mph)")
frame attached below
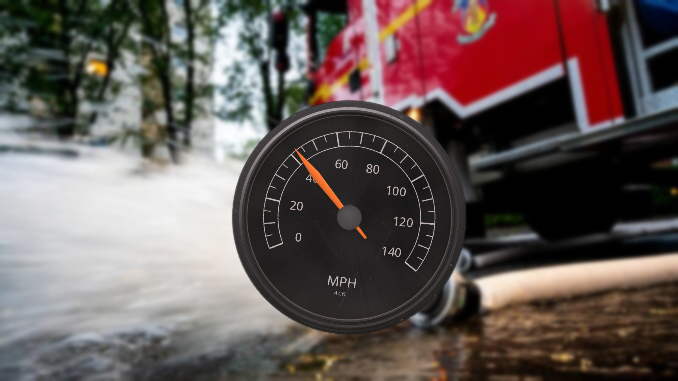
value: 42.5 (mph)
